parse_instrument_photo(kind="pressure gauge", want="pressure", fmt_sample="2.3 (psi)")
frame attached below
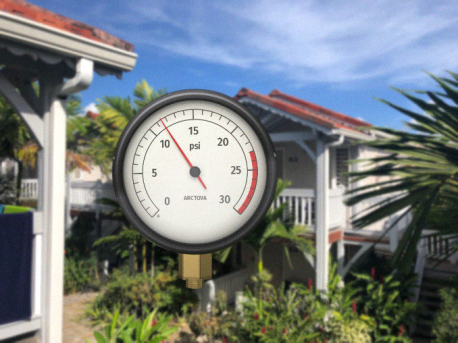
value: 11.5 (psi)
